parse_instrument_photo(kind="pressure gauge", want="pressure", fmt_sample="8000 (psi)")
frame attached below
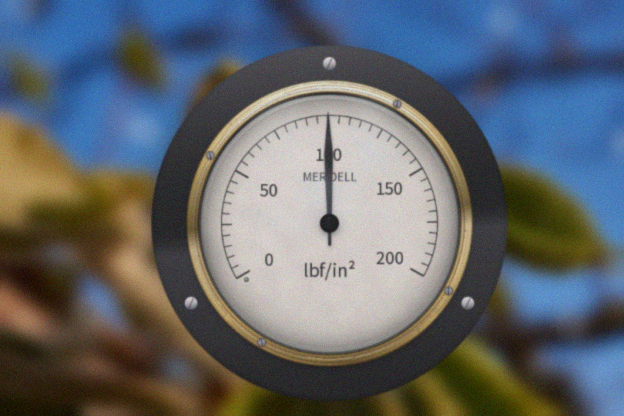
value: 100 (psi)
